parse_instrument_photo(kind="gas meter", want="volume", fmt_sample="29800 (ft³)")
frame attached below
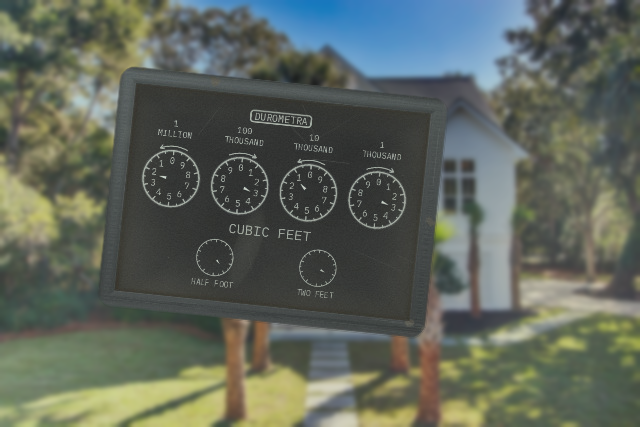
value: 231300 (ft³)
